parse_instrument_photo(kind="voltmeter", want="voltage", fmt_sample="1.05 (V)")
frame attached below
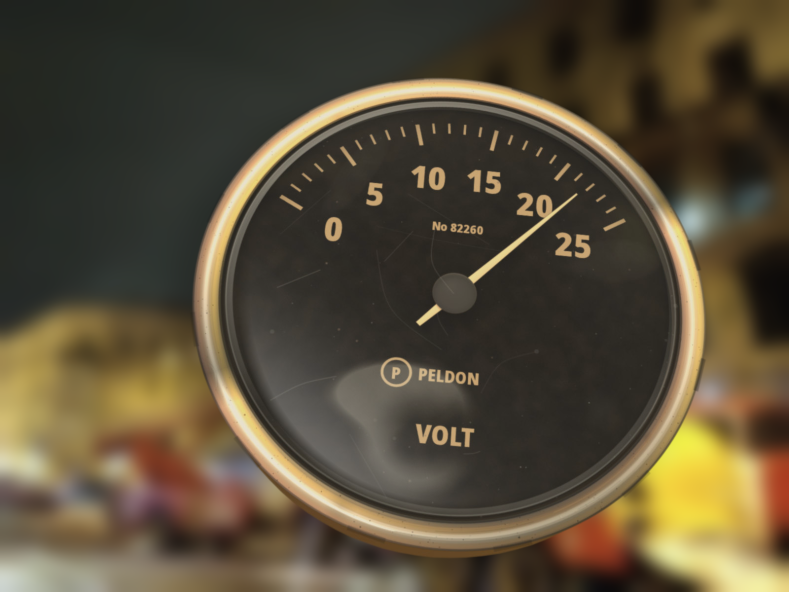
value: 22 (V)
